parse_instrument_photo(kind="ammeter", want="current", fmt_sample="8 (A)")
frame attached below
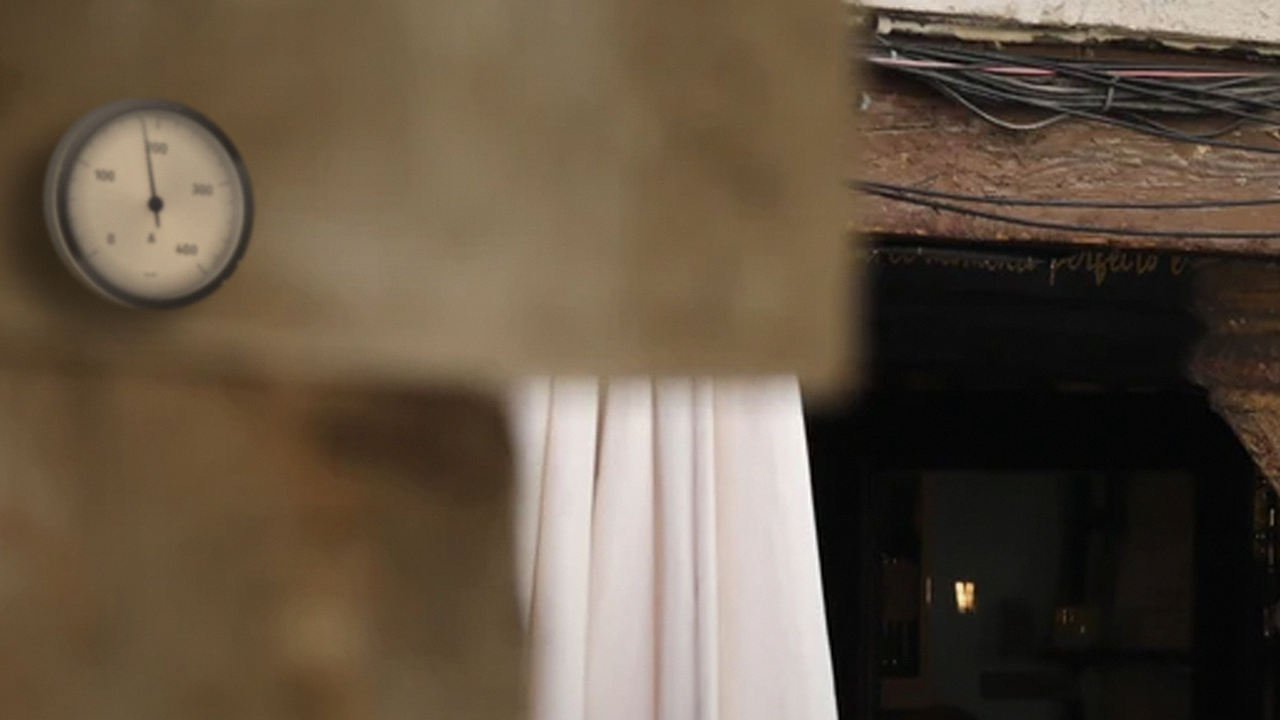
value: 180 (A)
